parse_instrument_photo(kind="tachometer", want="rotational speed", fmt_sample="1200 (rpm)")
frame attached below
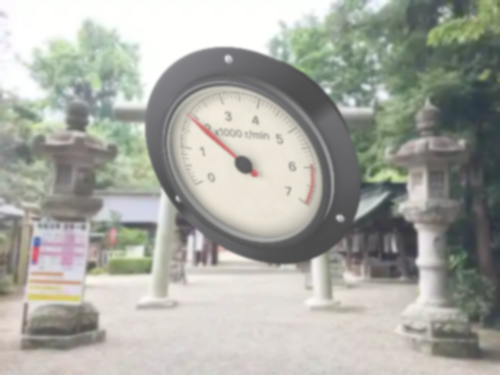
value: 2000 (rpm)
